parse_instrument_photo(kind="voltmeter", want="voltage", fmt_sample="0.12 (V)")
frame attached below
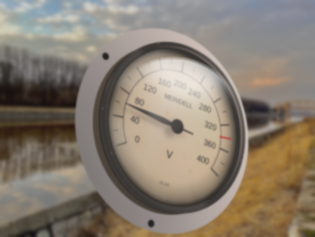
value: 60 (V)
